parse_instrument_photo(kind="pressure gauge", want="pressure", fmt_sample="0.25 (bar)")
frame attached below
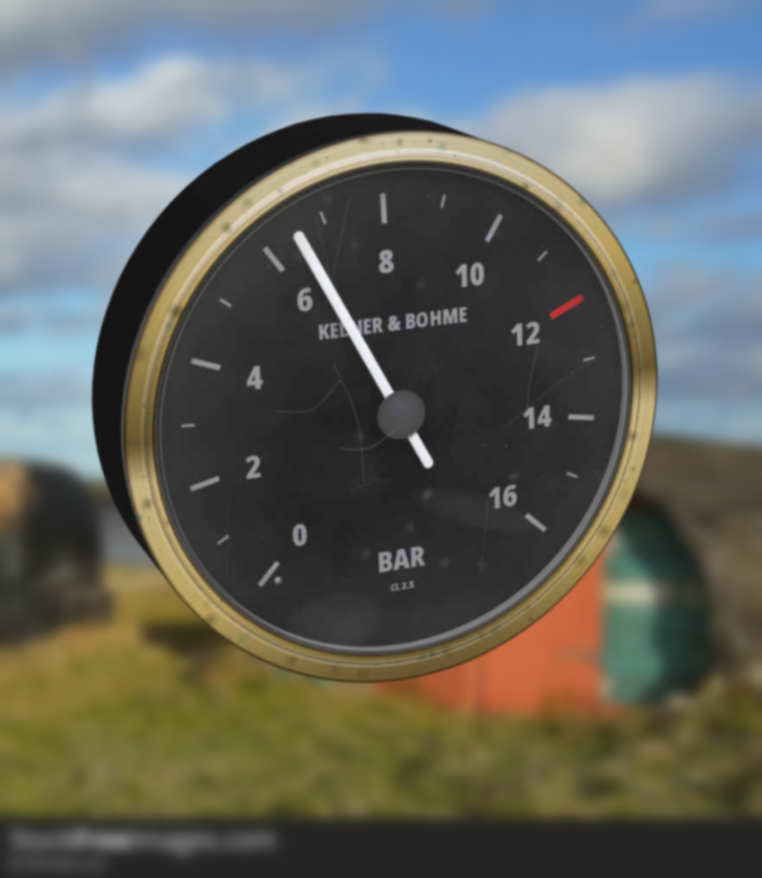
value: 6.5 (bar)
